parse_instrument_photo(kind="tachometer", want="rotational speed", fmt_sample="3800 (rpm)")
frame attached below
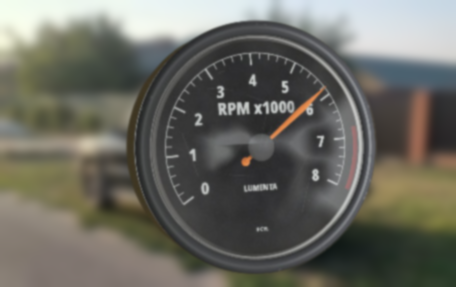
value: 5800 (rpm)
